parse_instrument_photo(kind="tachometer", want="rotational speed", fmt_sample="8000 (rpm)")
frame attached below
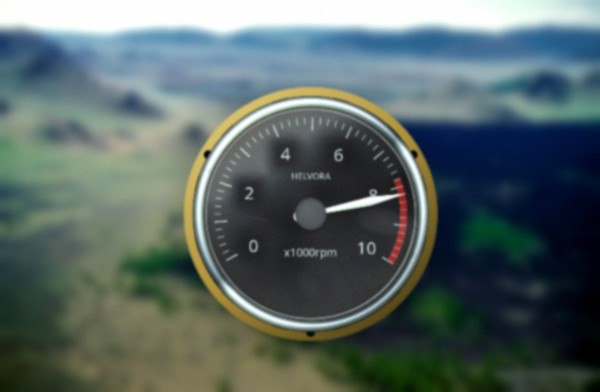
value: 8200 (rpm)
